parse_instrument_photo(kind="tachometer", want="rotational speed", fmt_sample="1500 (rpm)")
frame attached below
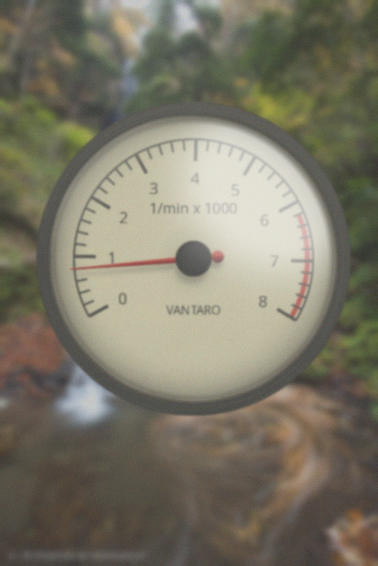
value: 800 (rpm)
